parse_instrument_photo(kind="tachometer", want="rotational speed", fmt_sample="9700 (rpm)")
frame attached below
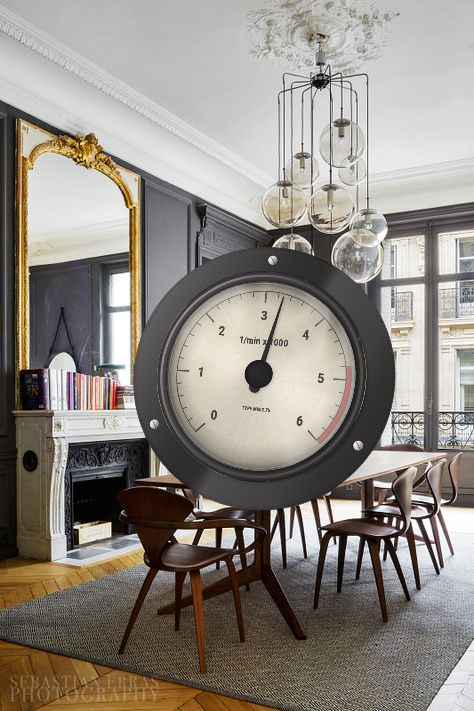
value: 3300 (rpm)
